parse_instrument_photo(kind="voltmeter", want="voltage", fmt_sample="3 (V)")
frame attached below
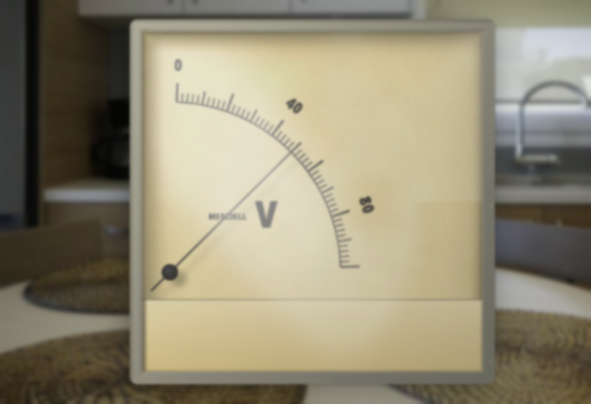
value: 50 (V)
